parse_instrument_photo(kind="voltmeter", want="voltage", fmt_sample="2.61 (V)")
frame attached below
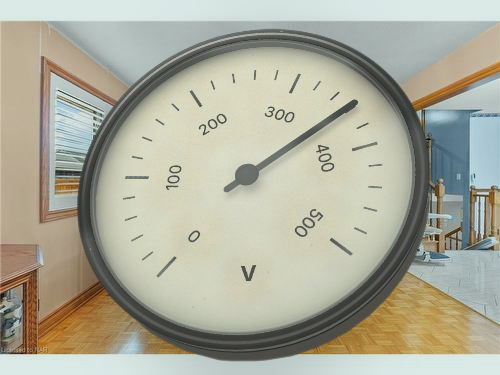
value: 360 (V)
